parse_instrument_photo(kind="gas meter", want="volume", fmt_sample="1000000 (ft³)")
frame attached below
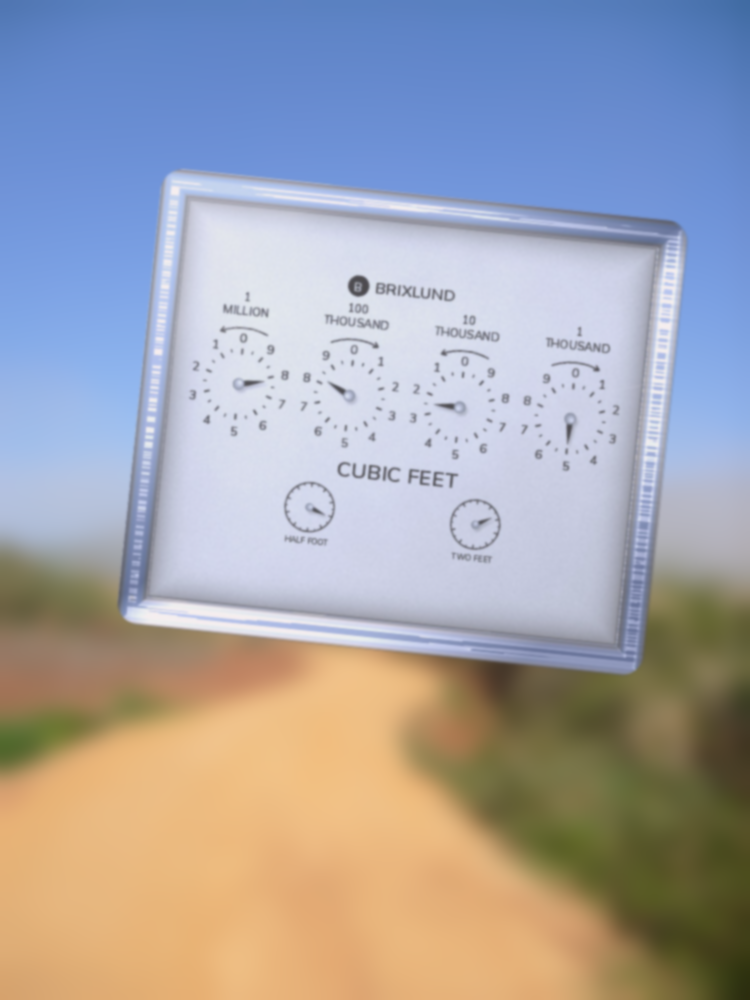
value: 782500 (ft³)
